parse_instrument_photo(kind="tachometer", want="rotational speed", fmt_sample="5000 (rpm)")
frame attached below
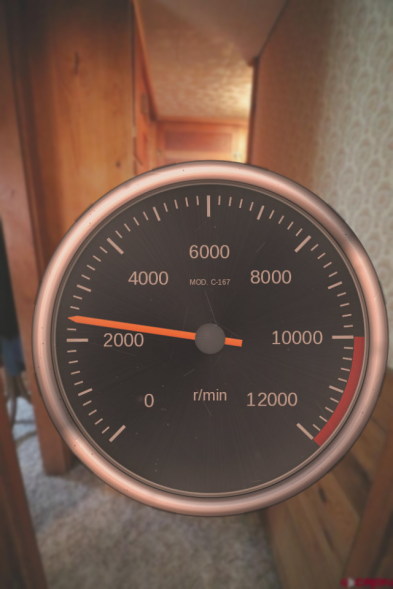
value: 2400 (rpm)
